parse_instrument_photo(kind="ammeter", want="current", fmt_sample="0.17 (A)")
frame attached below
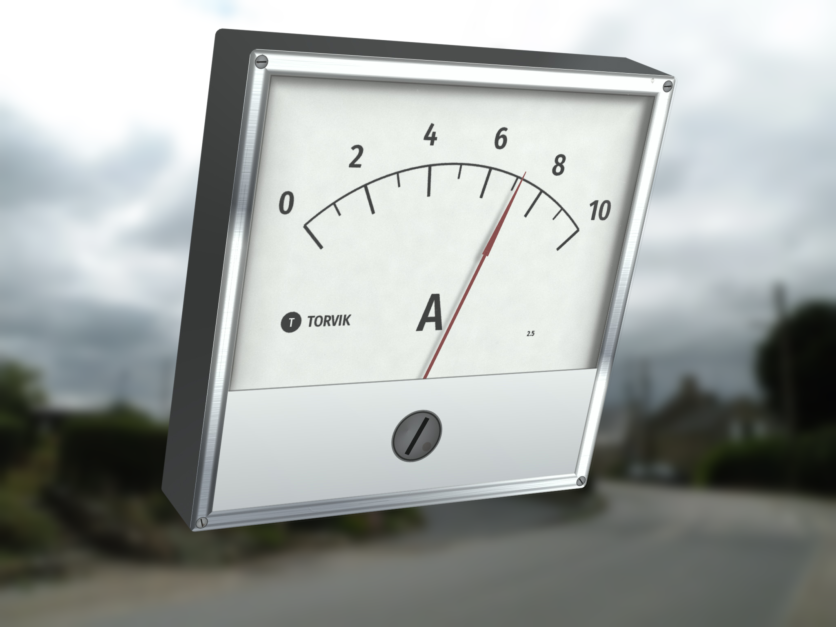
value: 7 (A)
